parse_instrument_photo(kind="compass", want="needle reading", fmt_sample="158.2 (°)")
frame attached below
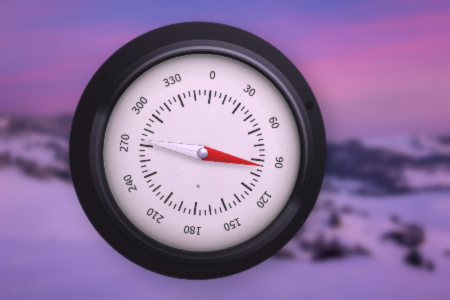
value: 95 (°)
